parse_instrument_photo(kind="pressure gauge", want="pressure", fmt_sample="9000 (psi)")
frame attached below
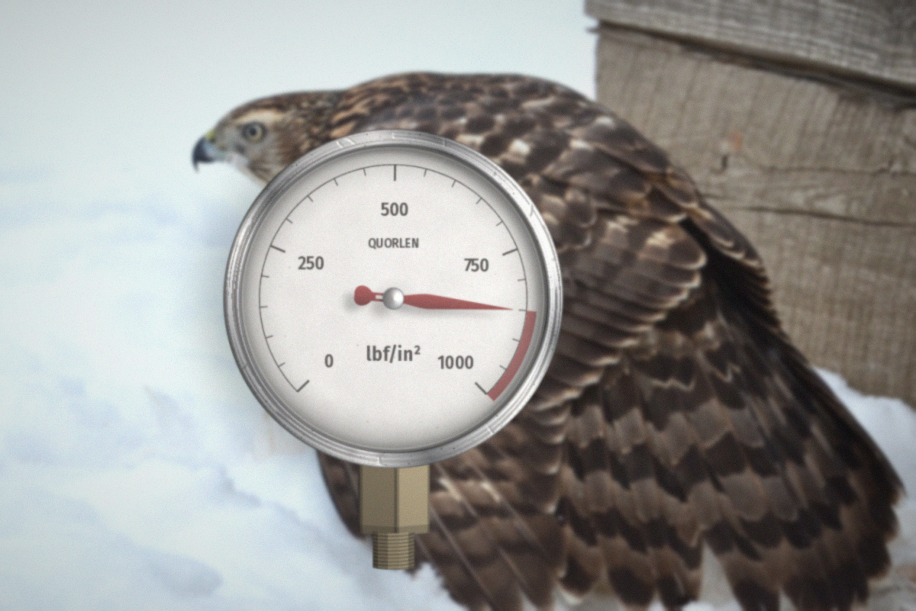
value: 850 (psi)
